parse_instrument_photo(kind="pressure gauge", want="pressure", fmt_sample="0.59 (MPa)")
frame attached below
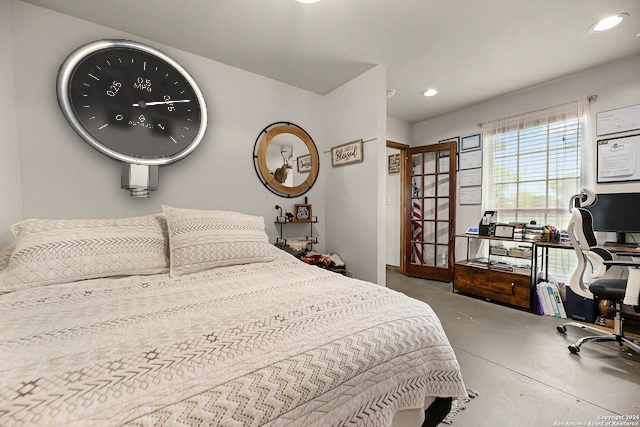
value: 0.75 (MPa)
